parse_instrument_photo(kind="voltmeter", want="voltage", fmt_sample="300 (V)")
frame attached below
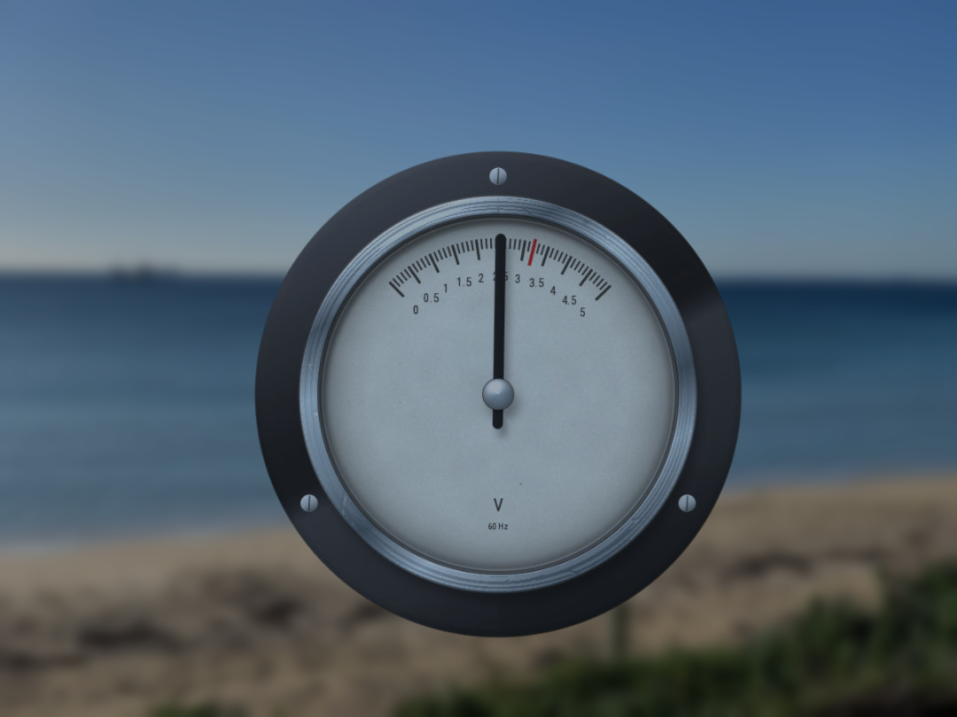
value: 2.5 (V)
